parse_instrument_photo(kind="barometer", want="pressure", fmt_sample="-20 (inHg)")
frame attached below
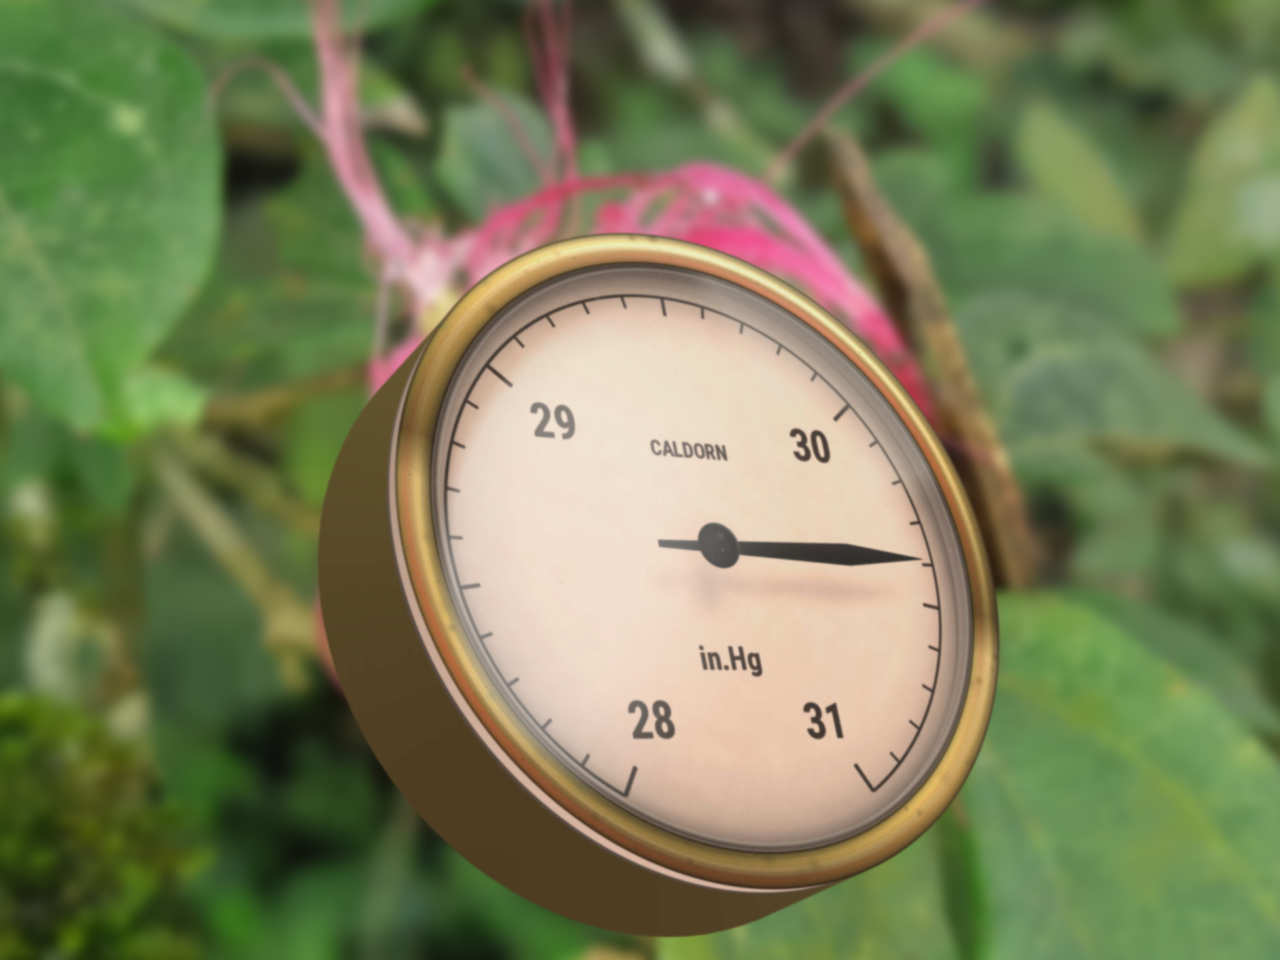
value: 30.4 (inHg)
